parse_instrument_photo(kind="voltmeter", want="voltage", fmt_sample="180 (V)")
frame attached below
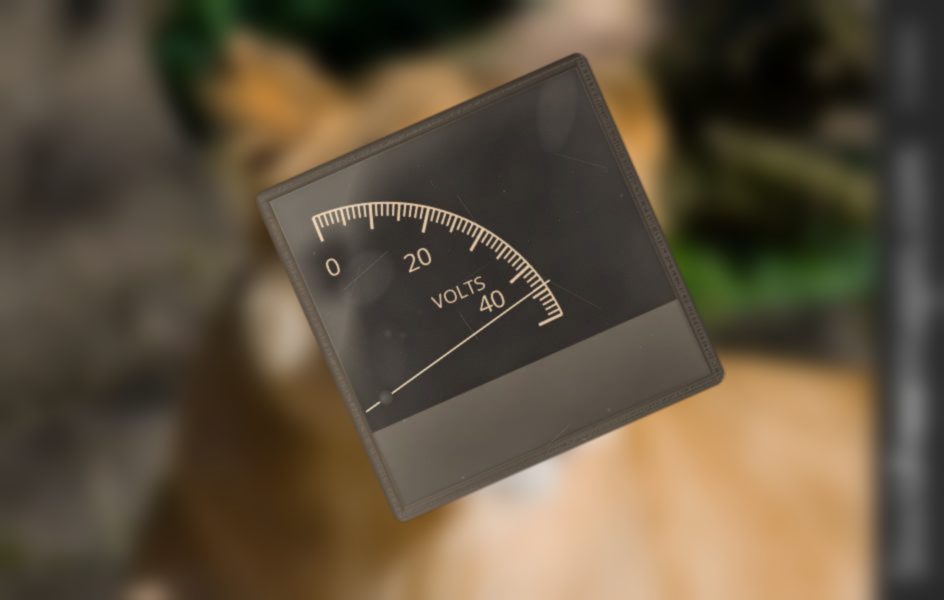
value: 44 (V)
